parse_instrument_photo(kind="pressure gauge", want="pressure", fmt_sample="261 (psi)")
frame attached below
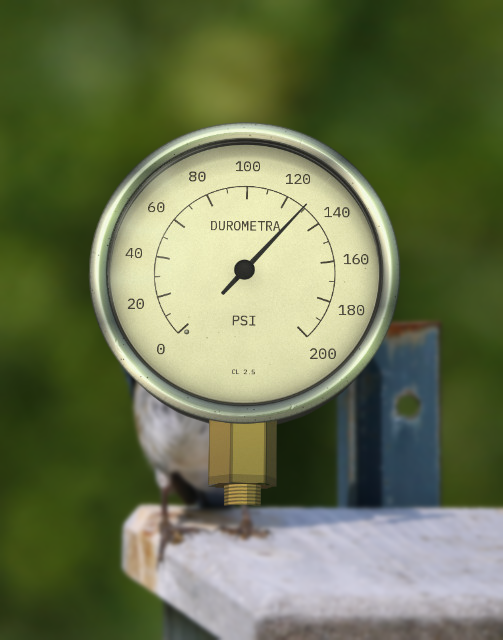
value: 130 (psi)
